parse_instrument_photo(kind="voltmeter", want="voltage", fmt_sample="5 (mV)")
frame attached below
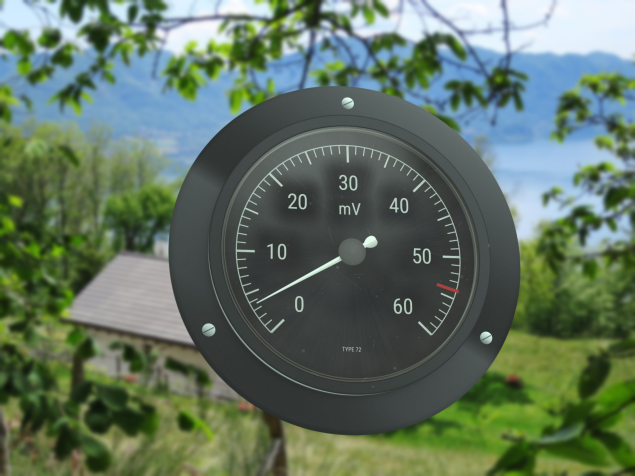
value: 3.5 (mV)
